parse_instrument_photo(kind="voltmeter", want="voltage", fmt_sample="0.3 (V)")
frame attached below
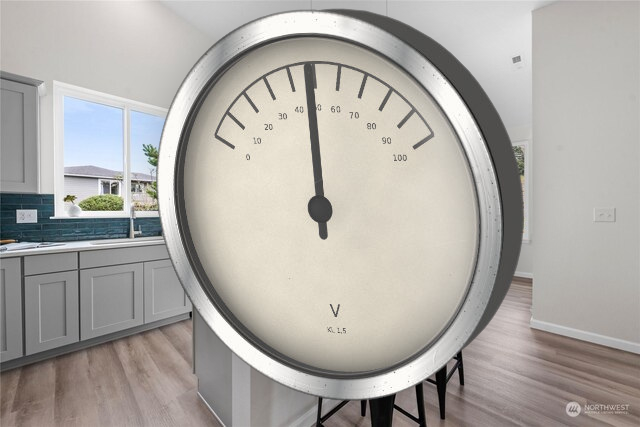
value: 50 (V)
